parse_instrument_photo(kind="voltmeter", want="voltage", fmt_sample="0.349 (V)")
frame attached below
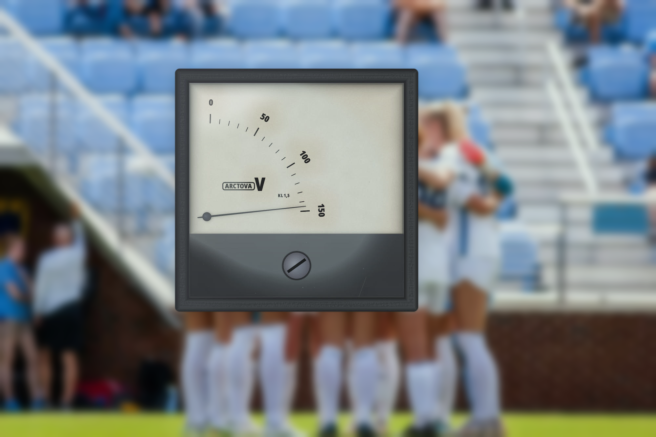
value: 145 (V)
